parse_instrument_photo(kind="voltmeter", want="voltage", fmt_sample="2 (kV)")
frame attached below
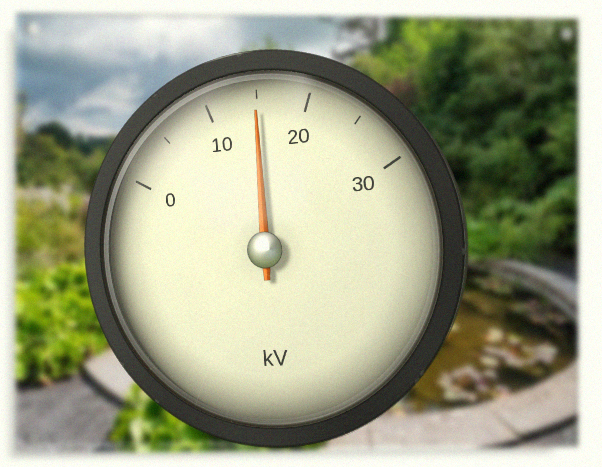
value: 15 (kV)
